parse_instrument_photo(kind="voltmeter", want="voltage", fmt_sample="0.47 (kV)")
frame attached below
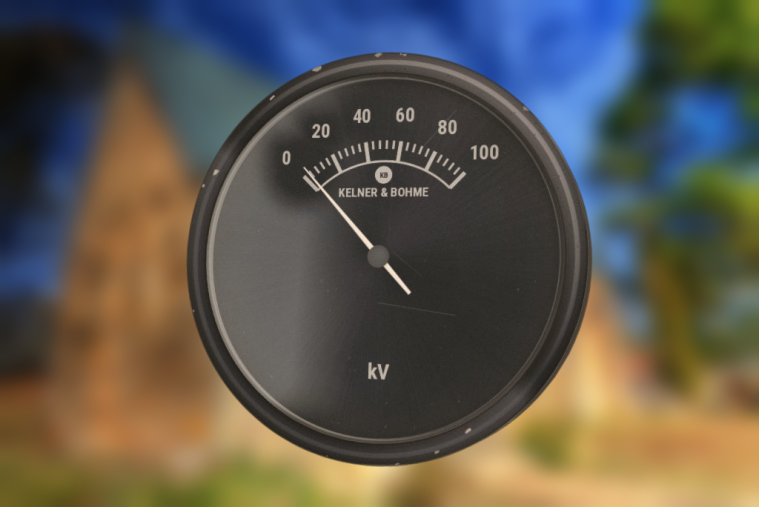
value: 4 (kV)
